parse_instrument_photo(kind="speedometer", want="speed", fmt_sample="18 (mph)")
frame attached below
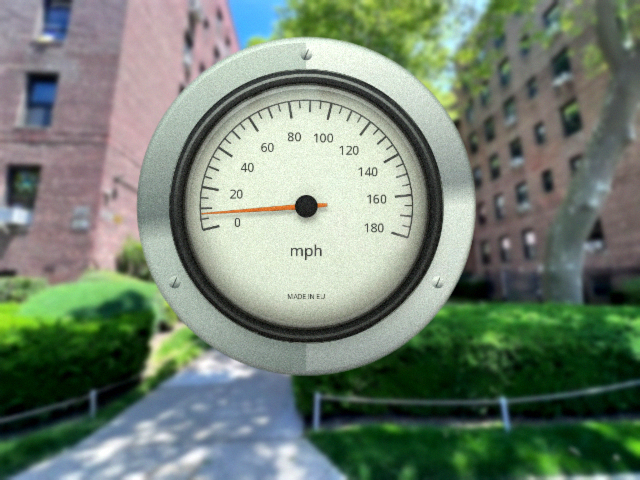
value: 7.5 (mph)
